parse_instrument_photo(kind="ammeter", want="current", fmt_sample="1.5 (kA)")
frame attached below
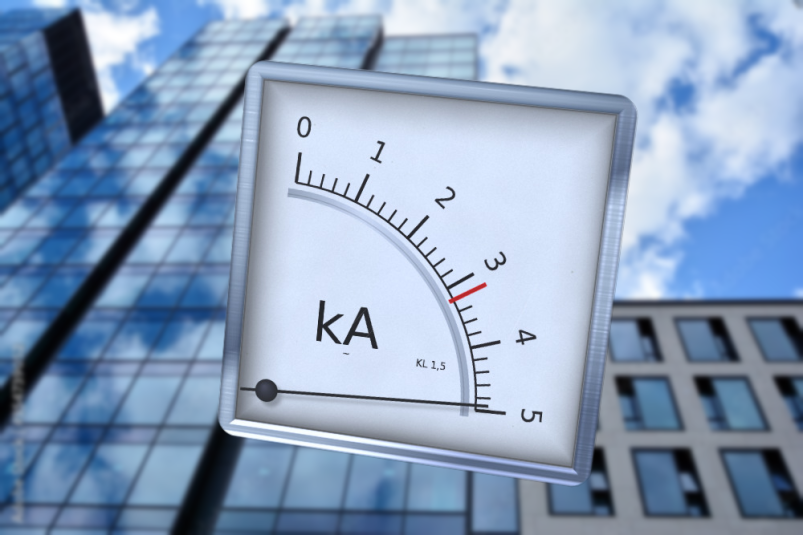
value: 4.9 (kA)
